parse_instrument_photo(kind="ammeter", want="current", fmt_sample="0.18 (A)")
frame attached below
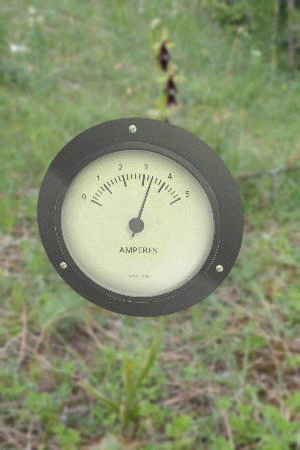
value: 3.4 (A)
